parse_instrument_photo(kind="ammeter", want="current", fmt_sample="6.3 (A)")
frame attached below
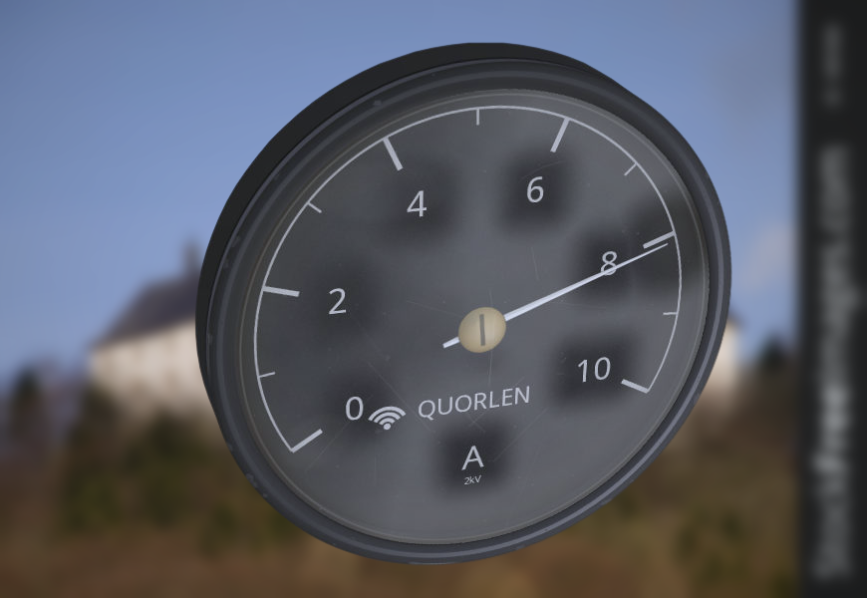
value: 8 (A)
